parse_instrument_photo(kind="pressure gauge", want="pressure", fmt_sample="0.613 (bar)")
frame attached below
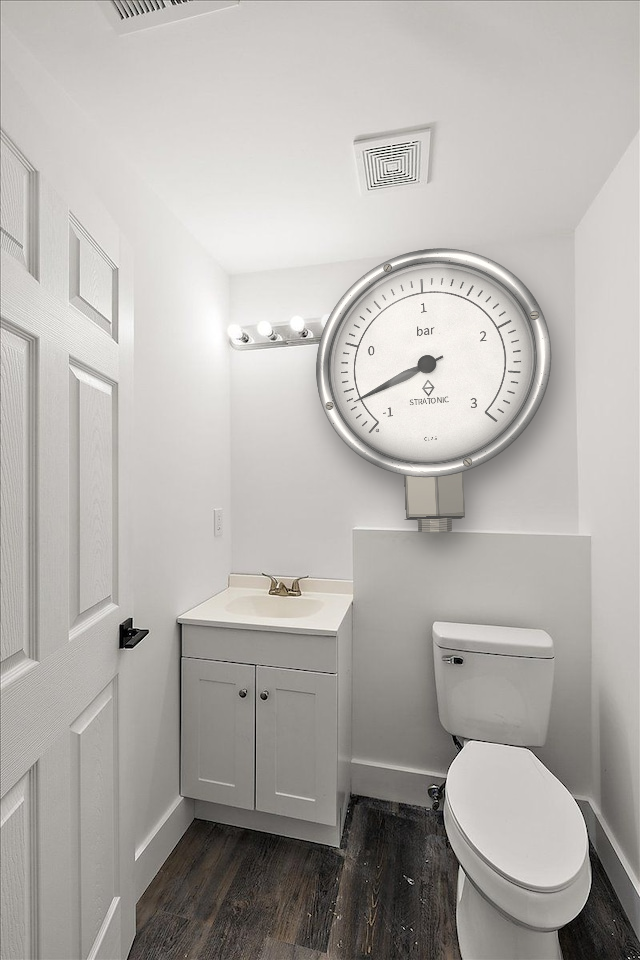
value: -0.65 (bar)
